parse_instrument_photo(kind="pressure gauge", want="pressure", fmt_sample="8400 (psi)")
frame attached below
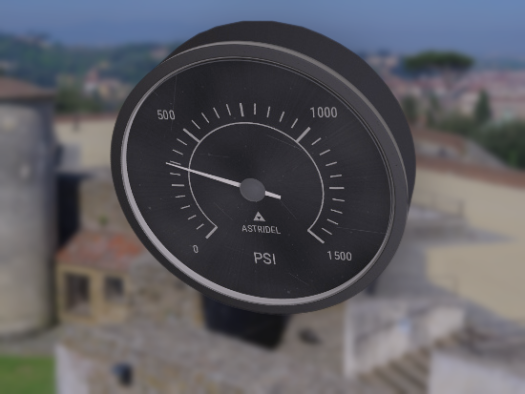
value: 350 (psi)
